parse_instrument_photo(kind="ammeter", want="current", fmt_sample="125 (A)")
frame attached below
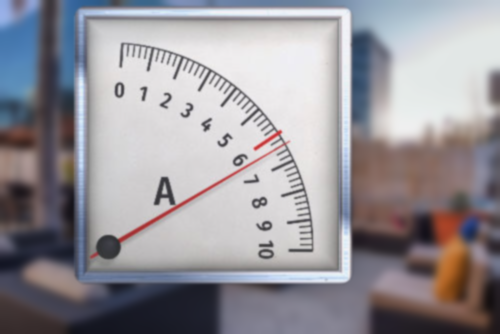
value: 6.4 (A)
